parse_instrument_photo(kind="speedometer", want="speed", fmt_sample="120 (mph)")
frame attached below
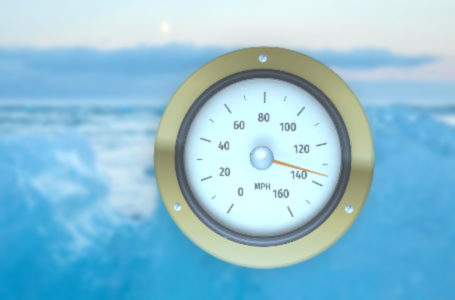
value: 135 (mph)
